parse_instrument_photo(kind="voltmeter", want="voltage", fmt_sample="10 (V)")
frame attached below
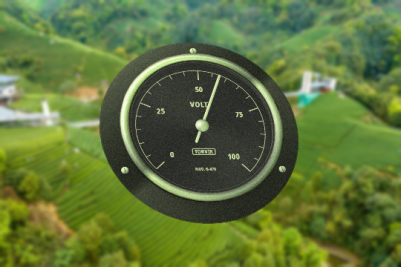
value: 57.5 (V)
